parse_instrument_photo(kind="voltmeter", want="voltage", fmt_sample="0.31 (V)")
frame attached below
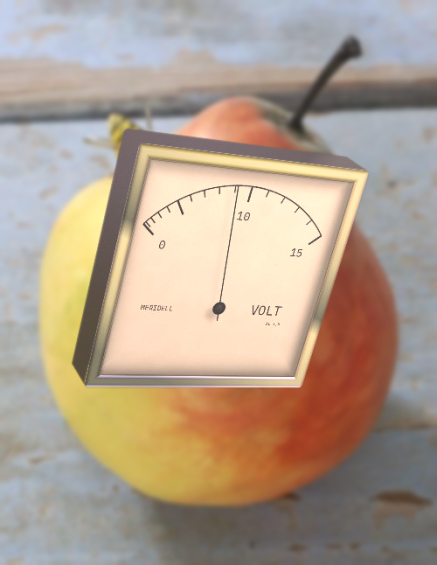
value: 9 (V)
